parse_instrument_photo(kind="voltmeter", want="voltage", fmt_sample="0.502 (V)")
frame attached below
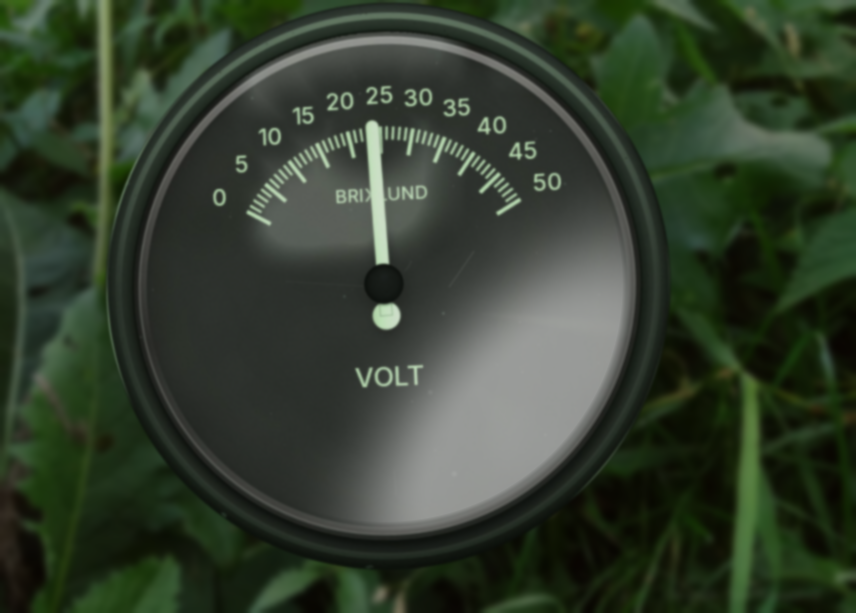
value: 24 (V)
